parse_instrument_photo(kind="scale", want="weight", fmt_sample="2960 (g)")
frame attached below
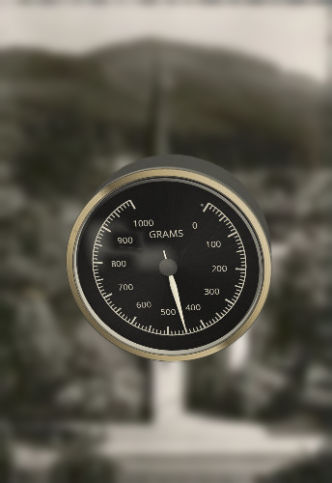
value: 450 (g)
